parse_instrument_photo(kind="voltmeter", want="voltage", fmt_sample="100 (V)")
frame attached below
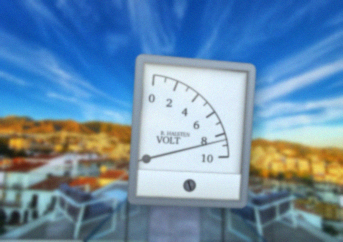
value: 8.5 (V)
